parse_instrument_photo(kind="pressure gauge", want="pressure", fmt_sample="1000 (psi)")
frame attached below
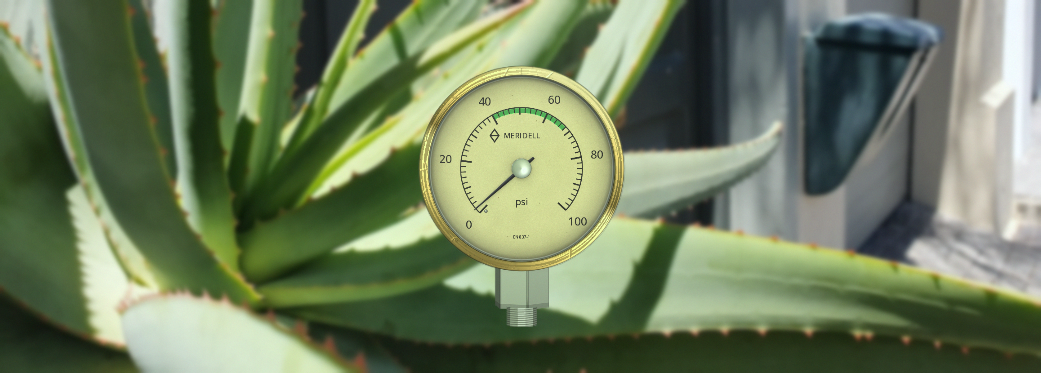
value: 2 (psi)
